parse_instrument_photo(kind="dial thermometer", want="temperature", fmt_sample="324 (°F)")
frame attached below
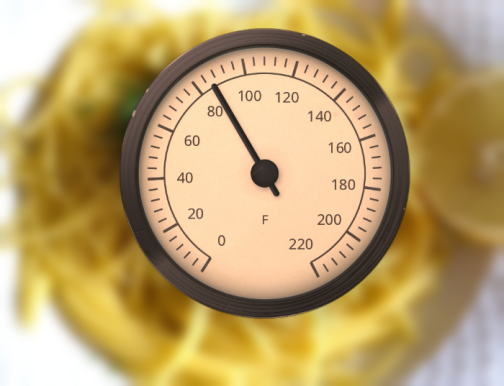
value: 86 (°F)
